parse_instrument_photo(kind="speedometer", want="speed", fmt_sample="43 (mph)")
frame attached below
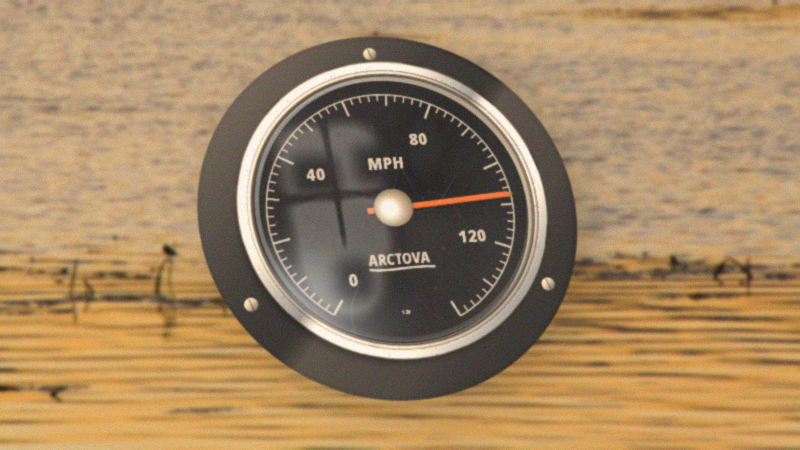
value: 108 (mph)
